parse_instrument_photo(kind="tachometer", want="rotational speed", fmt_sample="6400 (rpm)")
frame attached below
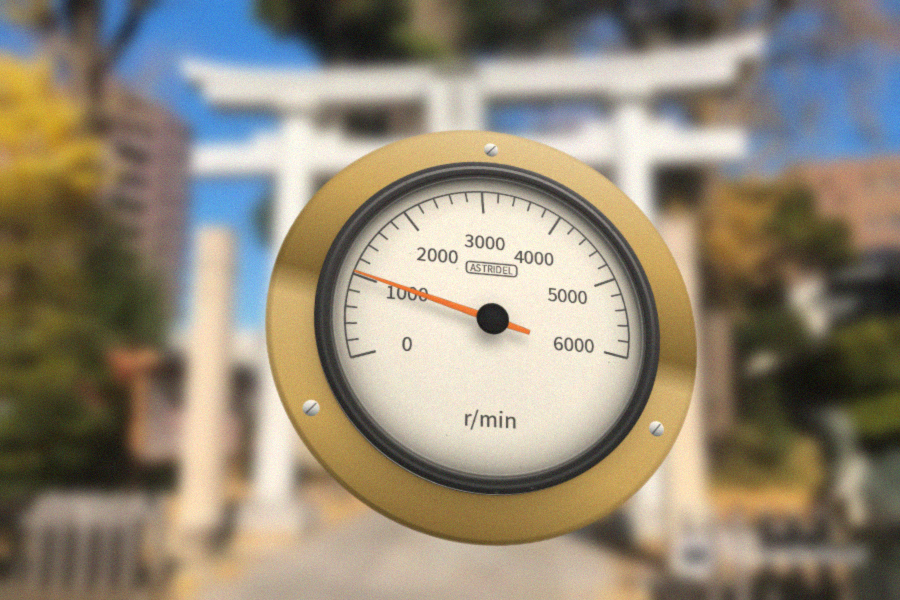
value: 1000 (rpm)
